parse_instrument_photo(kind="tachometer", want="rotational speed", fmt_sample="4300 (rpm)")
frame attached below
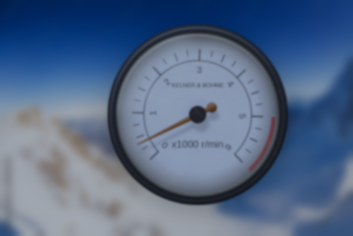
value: 375 (rpm)
